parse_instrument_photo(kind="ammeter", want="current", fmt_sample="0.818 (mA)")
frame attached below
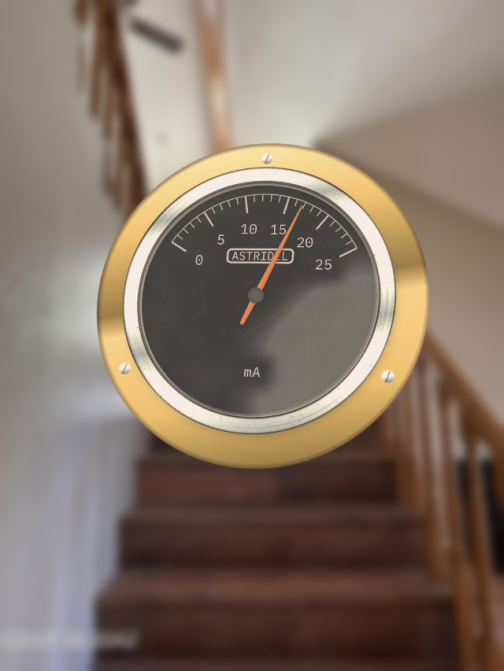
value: 17 (mA)
